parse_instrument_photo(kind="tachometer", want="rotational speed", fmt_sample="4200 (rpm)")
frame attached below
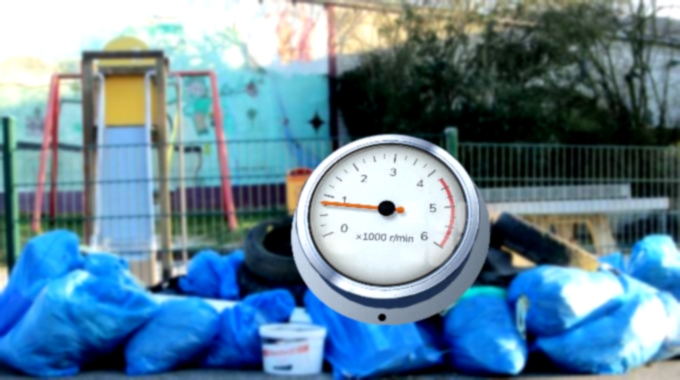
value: 750 (rpm)
